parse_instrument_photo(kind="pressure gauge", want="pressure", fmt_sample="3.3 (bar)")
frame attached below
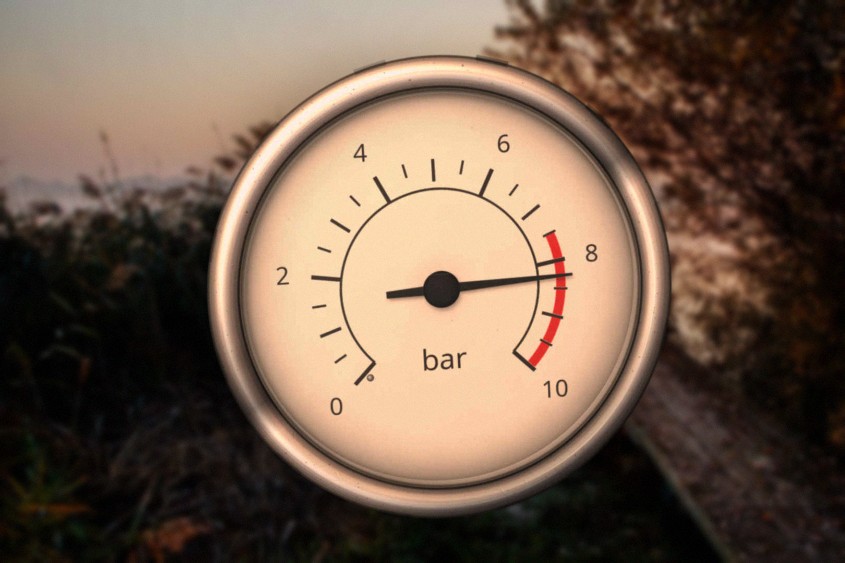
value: 8.25 (bar)
